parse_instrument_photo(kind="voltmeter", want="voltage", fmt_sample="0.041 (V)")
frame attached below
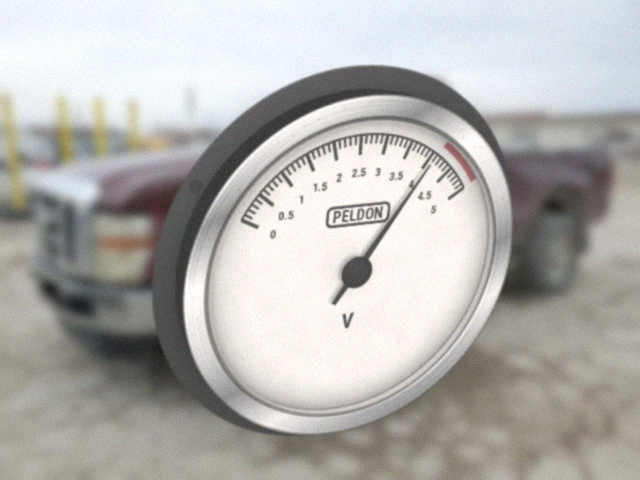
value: 4 (V)
